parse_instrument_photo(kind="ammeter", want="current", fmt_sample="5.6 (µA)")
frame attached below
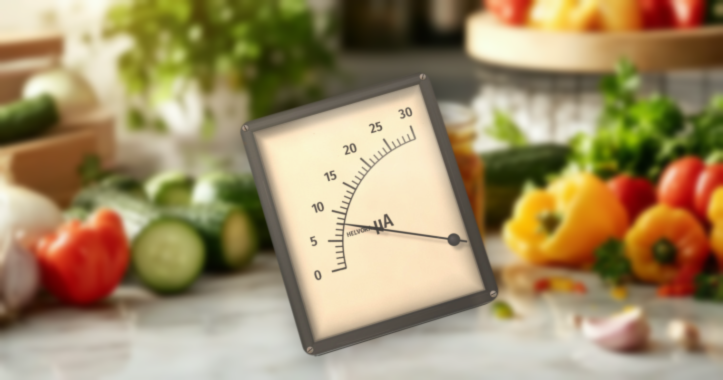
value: 8 (µA)
